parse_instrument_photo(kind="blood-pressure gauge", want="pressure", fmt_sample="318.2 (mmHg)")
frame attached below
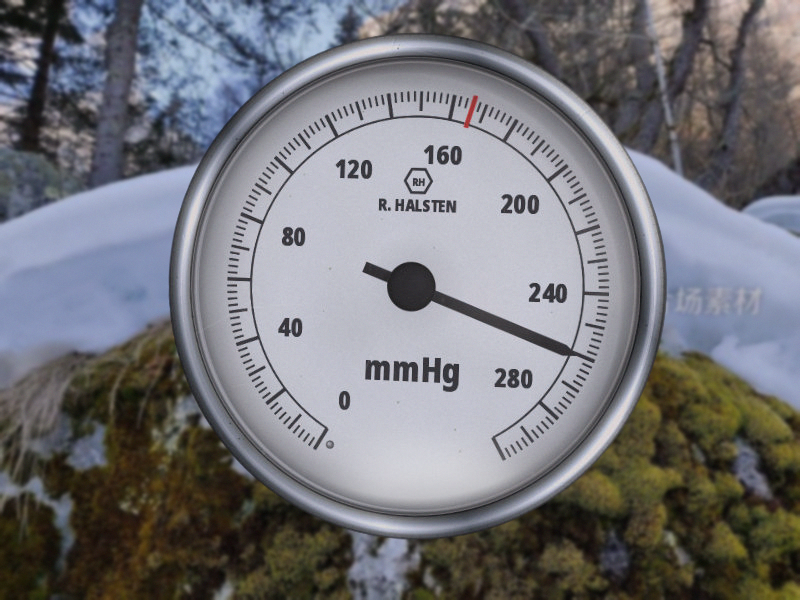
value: 260 (mmHg)
